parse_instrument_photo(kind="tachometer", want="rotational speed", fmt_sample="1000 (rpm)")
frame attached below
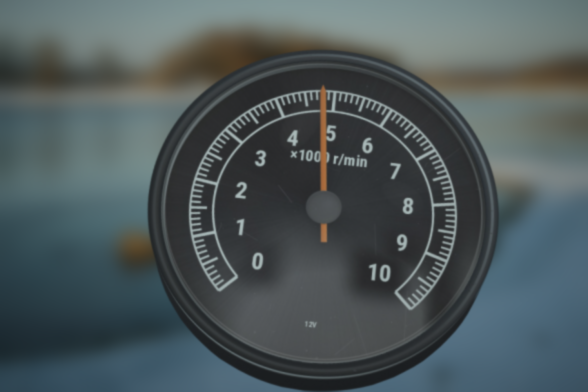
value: 4800 (rpm)
